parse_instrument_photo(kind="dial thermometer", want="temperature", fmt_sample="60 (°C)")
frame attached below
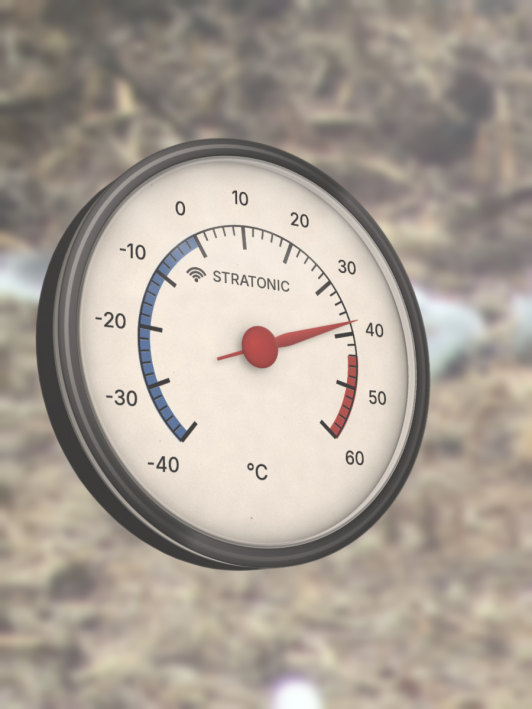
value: 38 (°C)
